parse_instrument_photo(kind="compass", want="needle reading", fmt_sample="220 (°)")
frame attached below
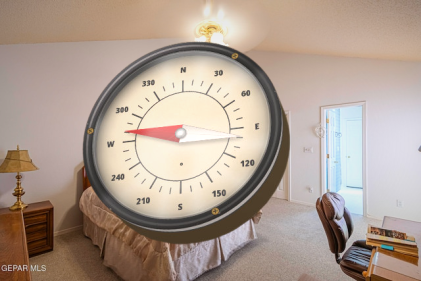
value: 280 (°)
